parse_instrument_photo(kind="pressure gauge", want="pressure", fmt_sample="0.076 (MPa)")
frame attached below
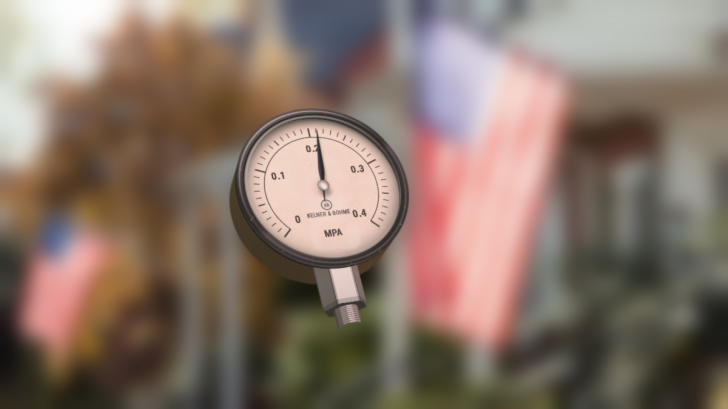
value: 0.21 (MPa)
